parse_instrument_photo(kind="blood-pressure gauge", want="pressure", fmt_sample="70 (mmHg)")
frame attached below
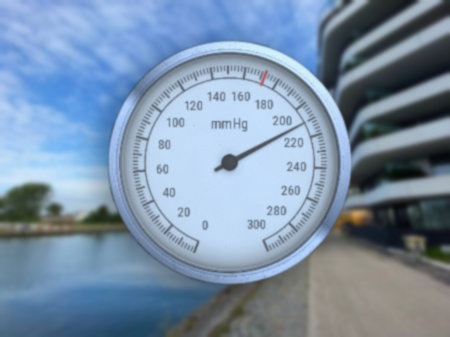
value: 210 (mmHg)
